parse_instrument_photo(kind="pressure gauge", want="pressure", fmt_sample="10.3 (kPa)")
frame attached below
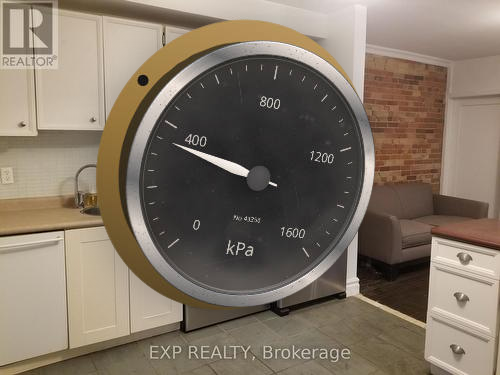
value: 350 (kPa)
